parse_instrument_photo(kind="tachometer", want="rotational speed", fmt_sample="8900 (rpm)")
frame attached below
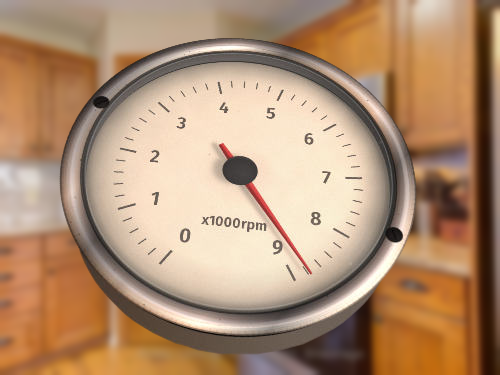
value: 8800 (rpm)
